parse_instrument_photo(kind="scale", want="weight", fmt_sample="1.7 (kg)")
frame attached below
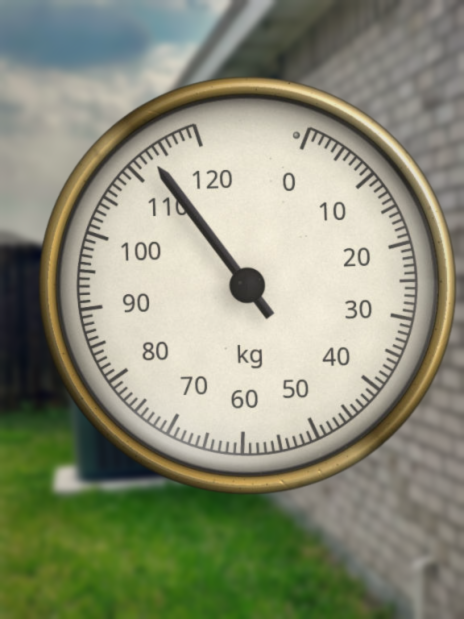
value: 113 (kg)
